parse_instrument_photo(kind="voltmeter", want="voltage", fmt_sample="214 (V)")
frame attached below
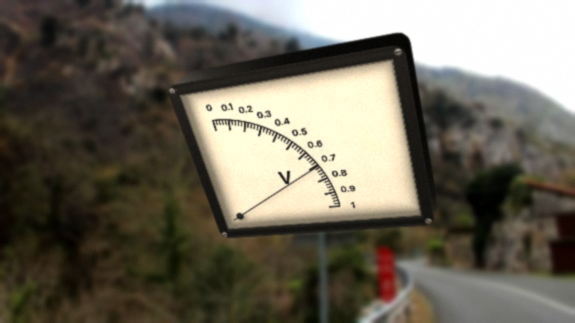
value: 0.7 (V)
